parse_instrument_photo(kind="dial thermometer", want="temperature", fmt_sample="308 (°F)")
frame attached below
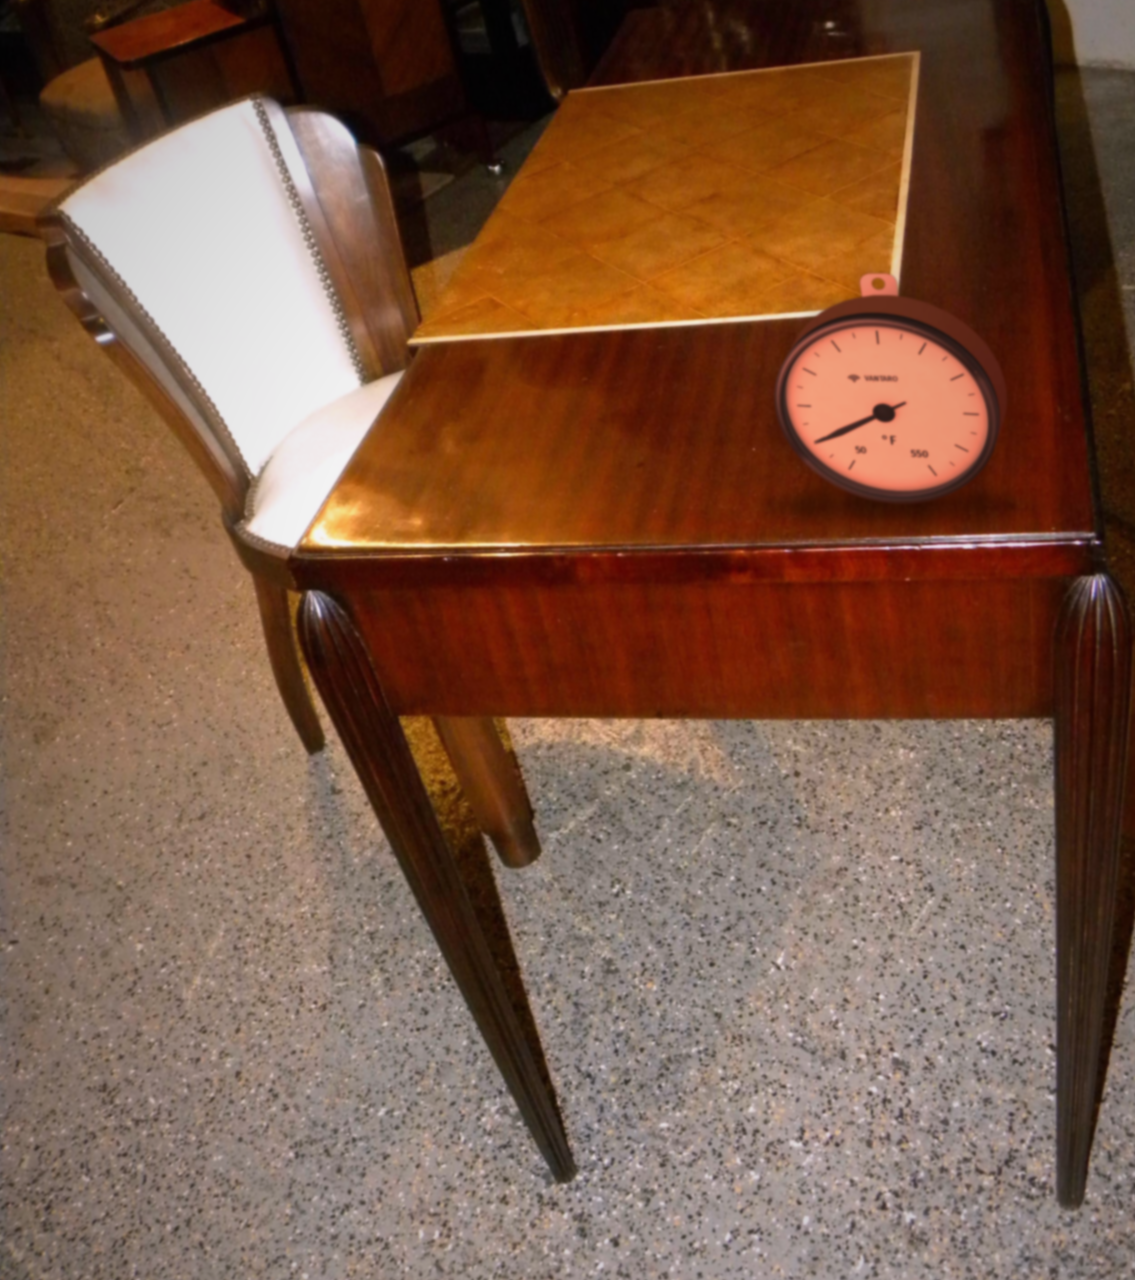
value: 100 (°F)
